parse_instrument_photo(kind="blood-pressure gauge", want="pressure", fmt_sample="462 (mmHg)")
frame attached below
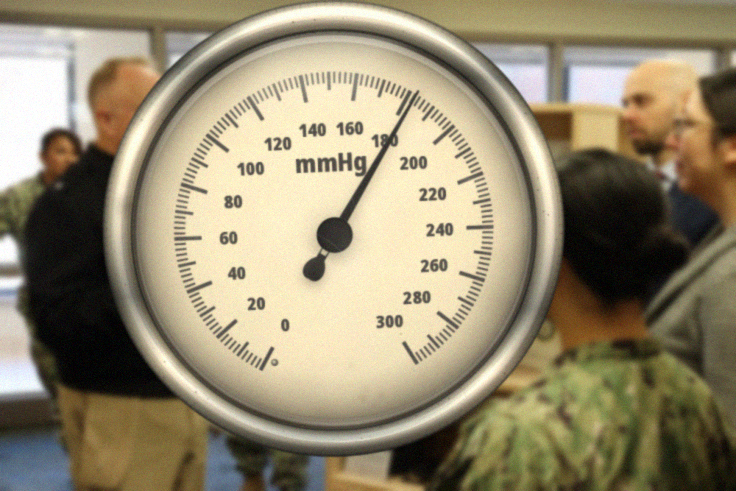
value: 182 (mmHg)
